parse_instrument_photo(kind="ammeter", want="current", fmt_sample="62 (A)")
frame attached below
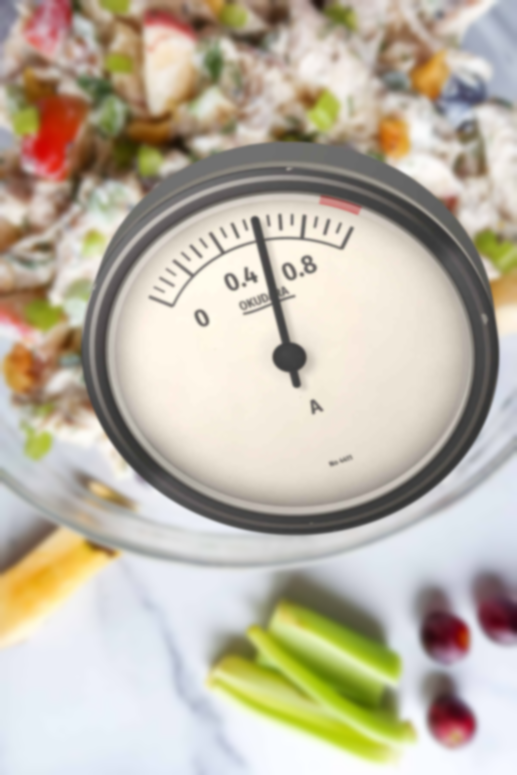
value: 0.6 (A)
